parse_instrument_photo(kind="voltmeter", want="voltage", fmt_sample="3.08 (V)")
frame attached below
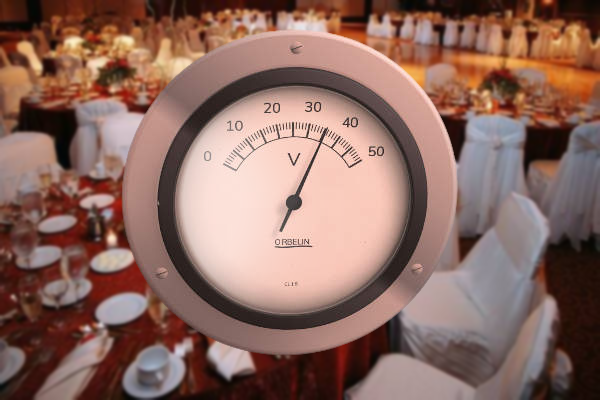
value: 35 (V)
